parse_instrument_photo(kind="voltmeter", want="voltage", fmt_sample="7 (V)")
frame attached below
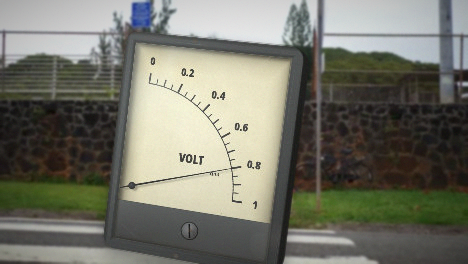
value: 0.8 (V)
